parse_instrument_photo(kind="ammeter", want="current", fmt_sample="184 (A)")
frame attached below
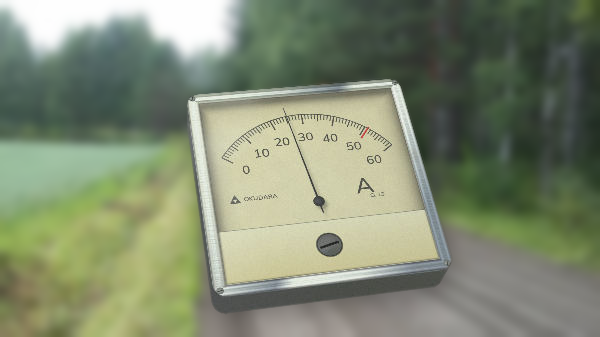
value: 25 (A)
